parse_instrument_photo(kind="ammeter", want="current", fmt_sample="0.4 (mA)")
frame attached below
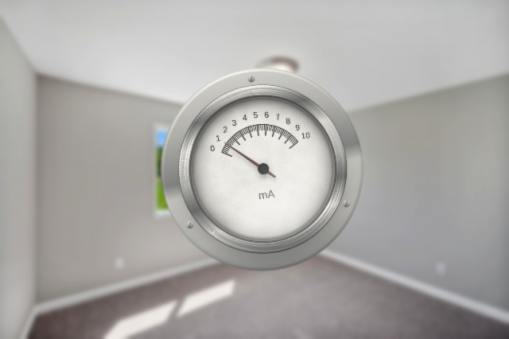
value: 1 (mA)
